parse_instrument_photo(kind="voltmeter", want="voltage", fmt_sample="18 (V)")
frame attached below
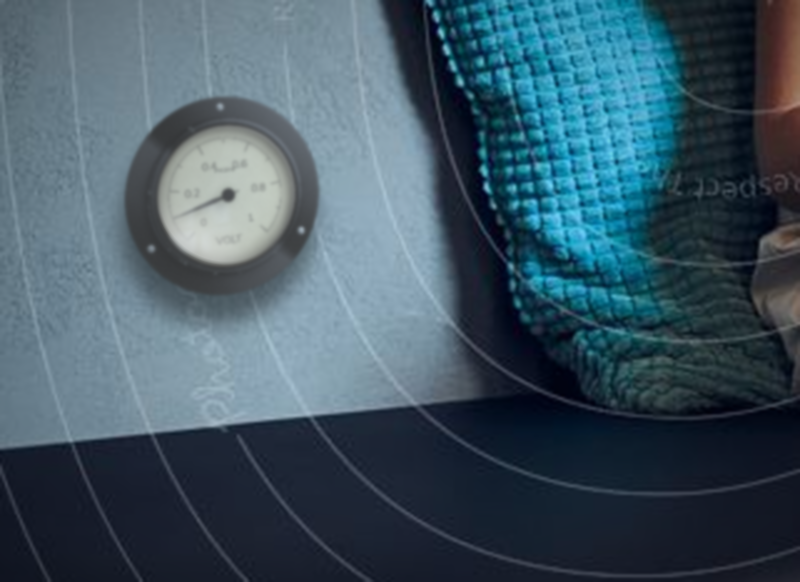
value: 0.1 (V)
